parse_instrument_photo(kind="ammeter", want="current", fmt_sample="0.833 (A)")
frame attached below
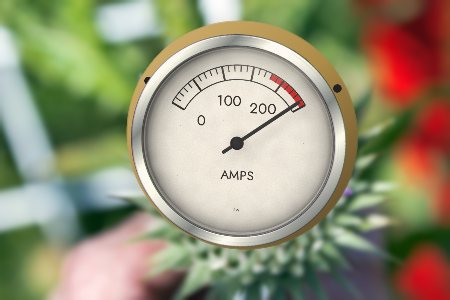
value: 240 (A)
